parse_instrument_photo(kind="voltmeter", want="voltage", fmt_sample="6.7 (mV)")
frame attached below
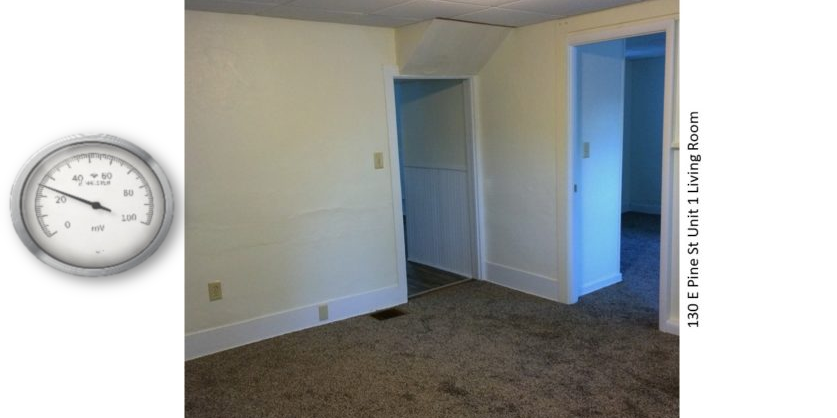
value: 25 (mV)
